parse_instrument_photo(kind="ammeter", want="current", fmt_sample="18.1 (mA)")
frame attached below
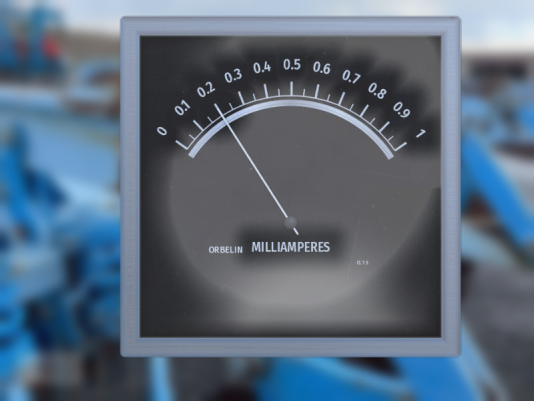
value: 0.2 (mA)
